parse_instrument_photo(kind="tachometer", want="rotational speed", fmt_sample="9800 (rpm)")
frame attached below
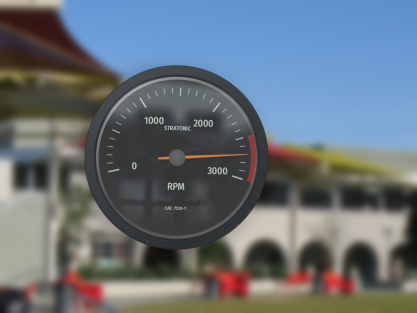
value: 2700 (rpm)
